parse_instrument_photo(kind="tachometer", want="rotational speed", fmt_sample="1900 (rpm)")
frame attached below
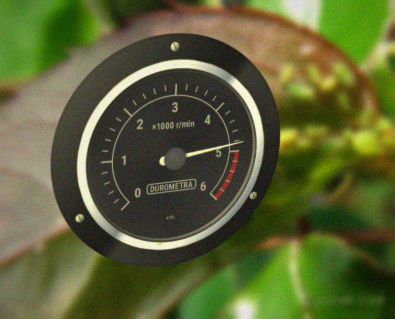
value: 4800 (rpm)
